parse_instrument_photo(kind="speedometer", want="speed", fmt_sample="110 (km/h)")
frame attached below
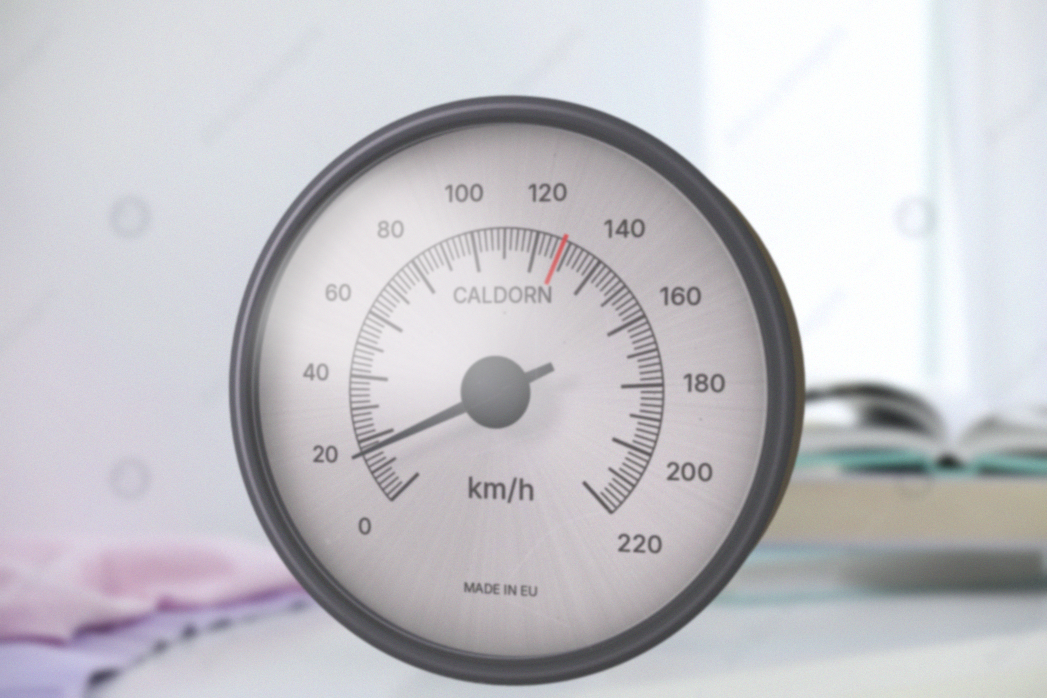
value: 16 (km/h)
